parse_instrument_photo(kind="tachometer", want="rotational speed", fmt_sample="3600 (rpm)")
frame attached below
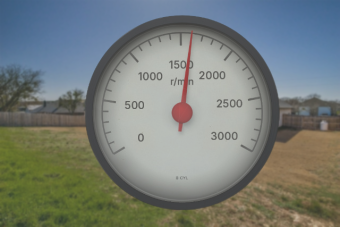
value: 1600 (rpm)
